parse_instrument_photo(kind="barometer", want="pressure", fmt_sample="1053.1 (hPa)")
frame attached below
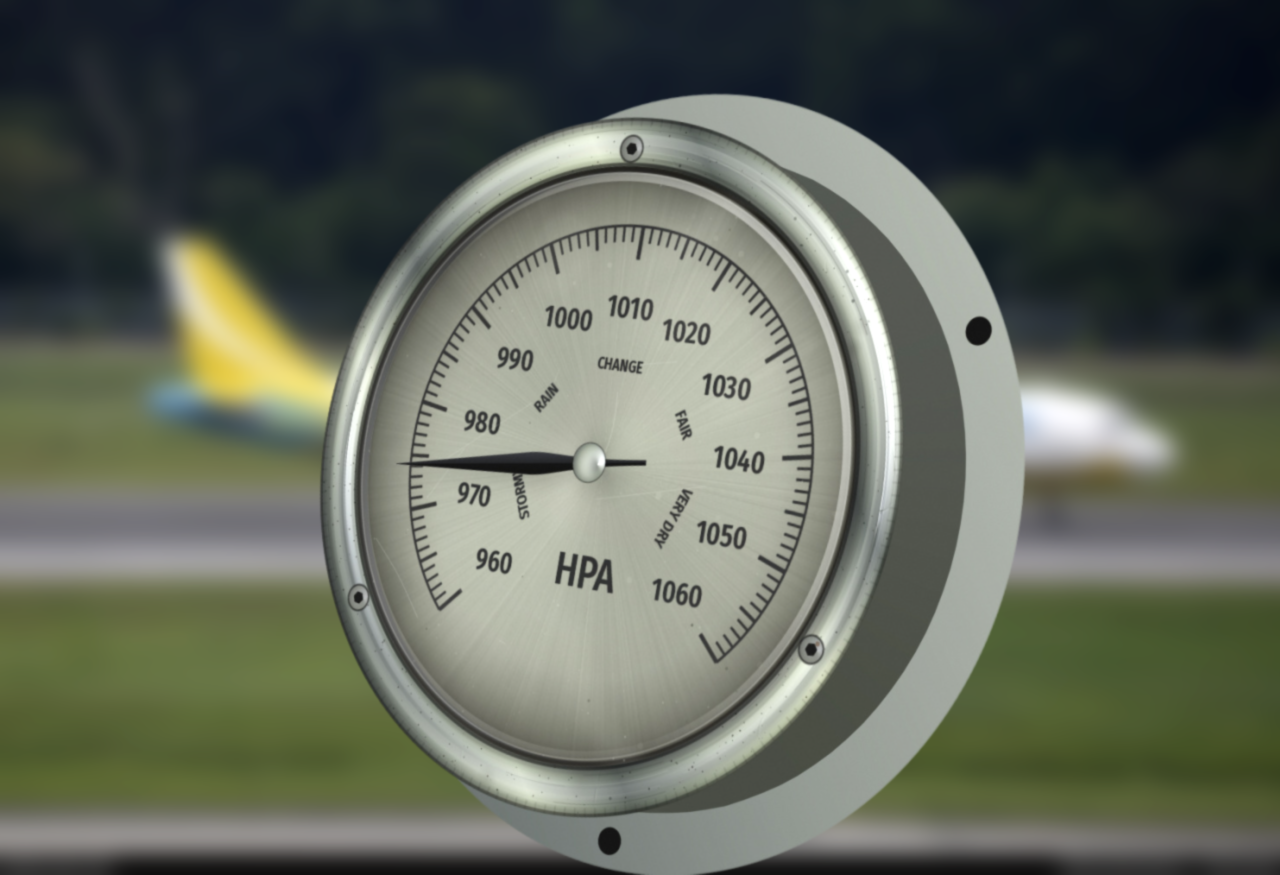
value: 974 (hPa)
